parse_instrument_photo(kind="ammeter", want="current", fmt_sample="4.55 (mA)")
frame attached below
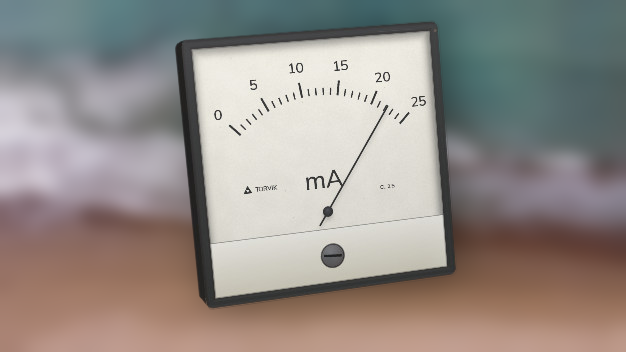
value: 22 (mA)
